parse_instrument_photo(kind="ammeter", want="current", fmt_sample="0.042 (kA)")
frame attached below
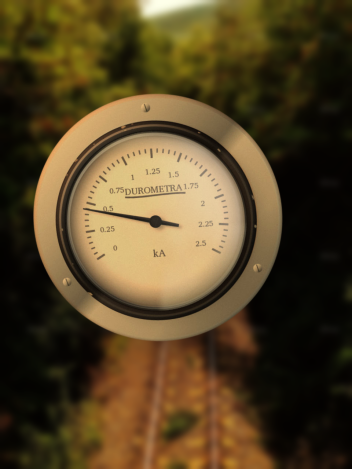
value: 0.45 (kA)
